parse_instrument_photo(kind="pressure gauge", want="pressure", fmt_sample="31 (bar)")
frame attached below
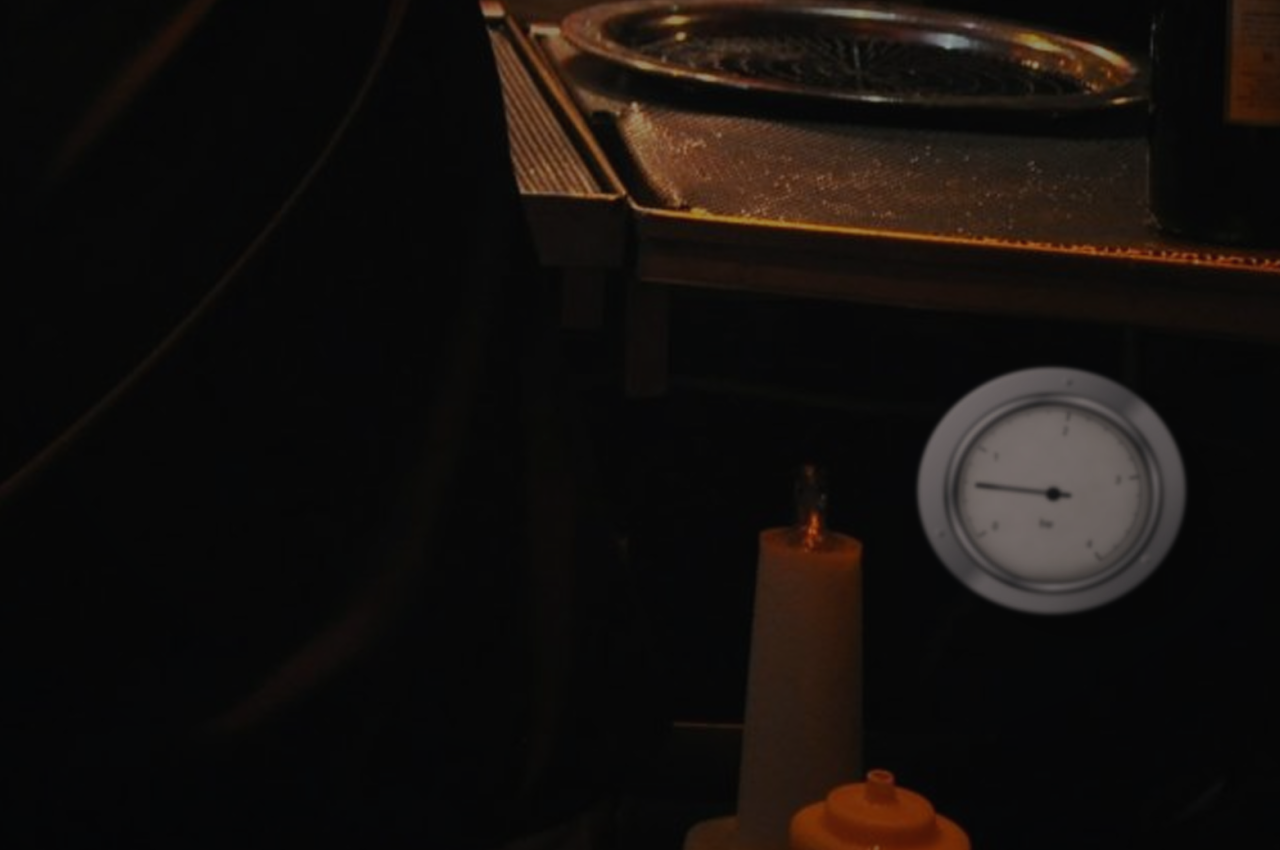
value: 0.6 (bar)
